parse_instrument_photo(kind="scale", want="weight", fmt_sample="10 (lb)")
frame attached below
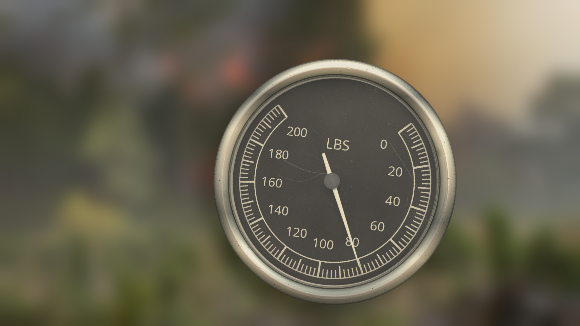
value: 80 (lb)
